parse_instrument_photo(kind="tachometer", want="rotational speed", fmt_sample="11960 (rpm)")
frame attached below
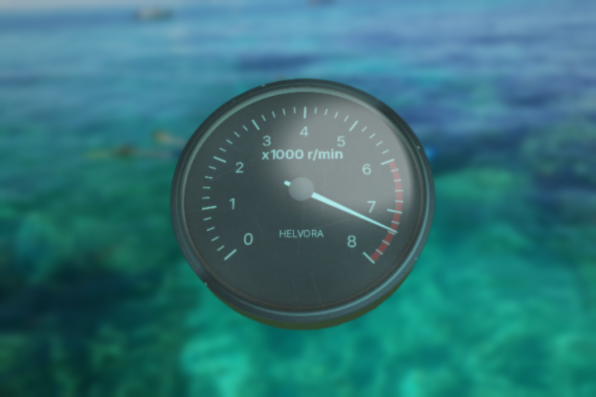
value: 7400 (rpm)
